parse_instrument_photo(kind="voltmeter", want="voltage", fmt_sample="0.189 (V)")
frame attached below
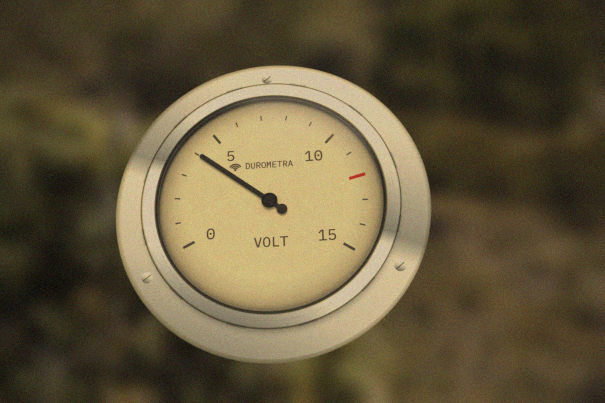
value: 4 (V)
